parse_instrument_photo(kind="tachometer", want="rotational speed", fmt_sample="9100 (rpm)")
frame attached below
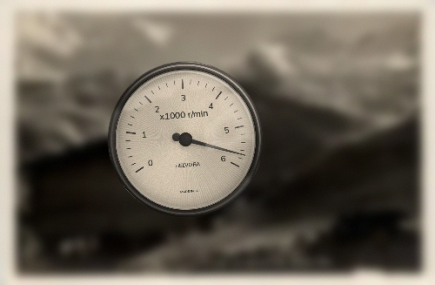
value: 5700 (rpm)
